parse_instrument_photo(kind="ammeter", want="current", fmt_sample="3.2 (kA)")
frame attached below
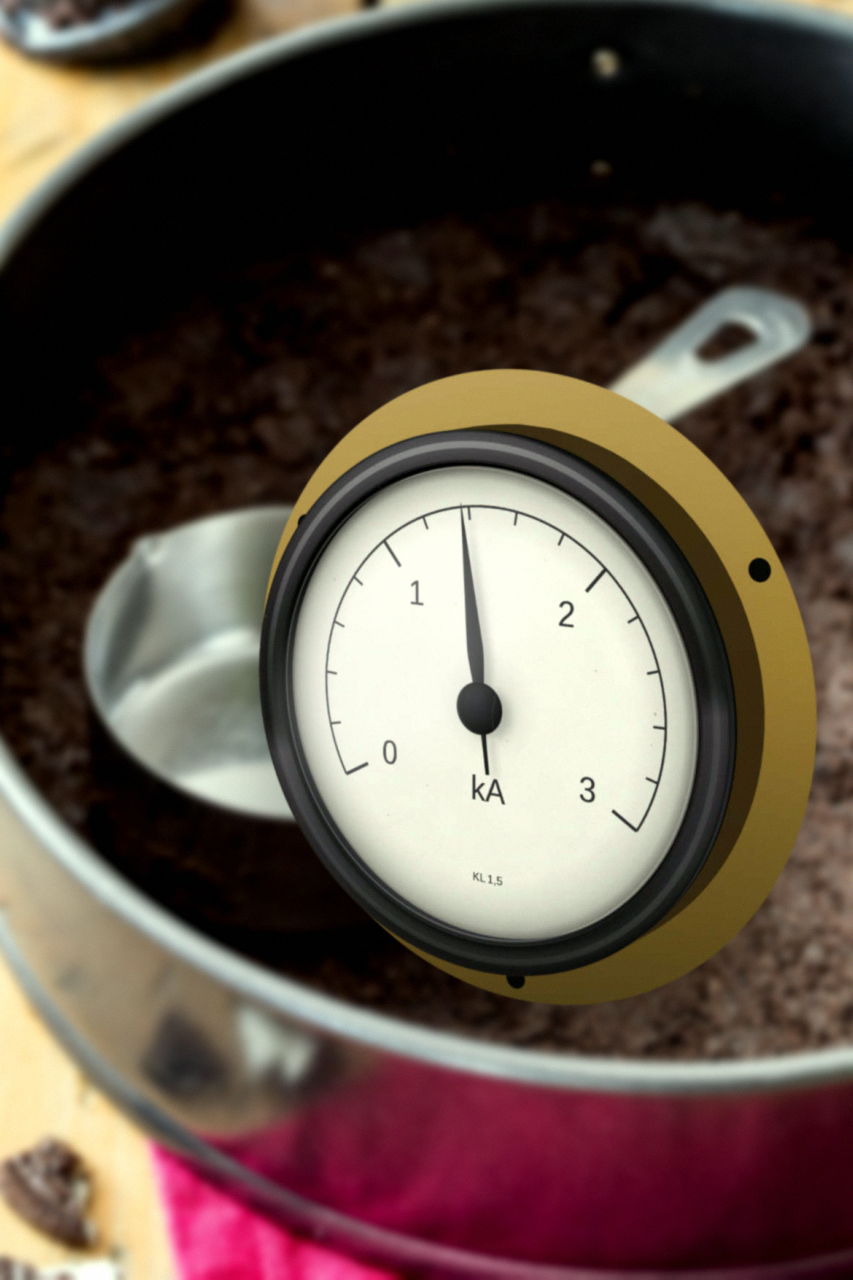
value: 1.4 (kA)
